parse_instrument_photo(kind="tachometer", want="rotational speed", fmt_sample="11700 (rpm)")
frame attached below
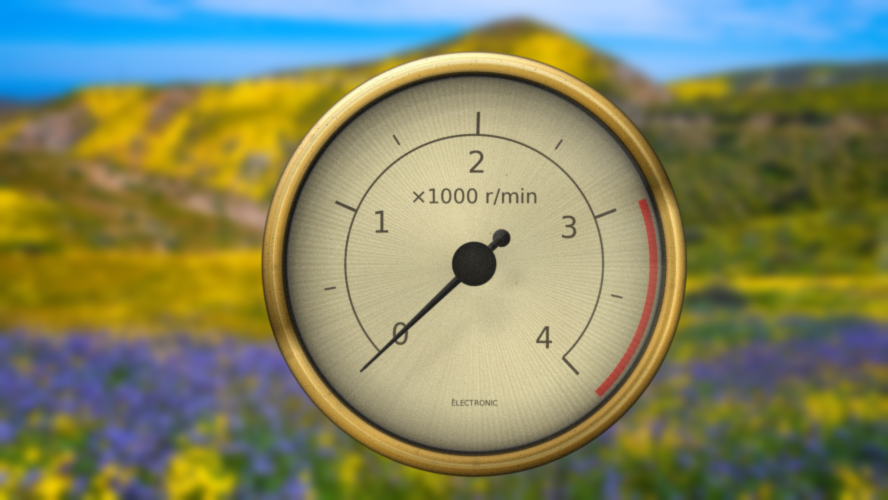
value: 0 (rpm)
